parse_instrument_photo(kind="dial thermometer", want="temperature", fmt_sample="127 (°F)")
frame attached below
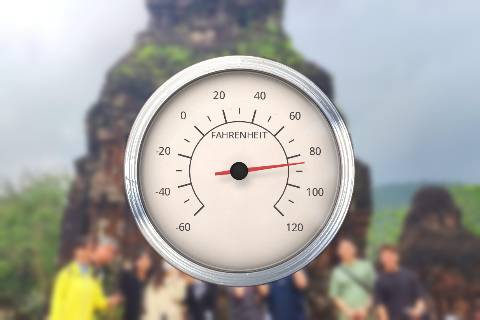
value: 85 (°F)
